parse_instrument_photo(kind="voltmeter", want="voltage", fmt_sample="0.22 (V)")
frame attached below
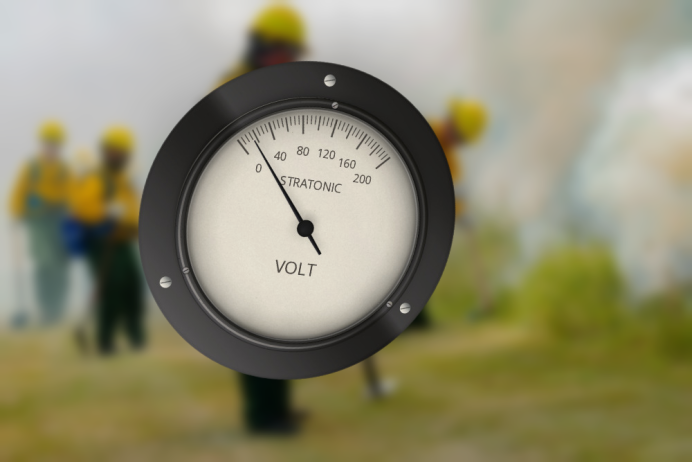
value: 15 (V)
